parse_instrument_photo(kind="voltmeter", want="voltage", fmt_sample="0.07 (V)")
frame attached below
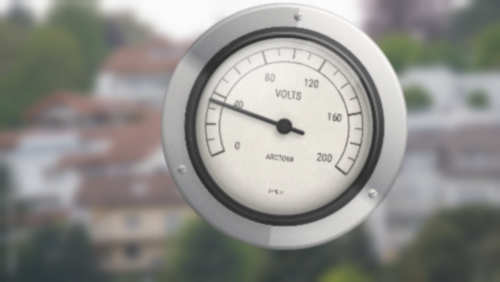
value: 35 (V)
